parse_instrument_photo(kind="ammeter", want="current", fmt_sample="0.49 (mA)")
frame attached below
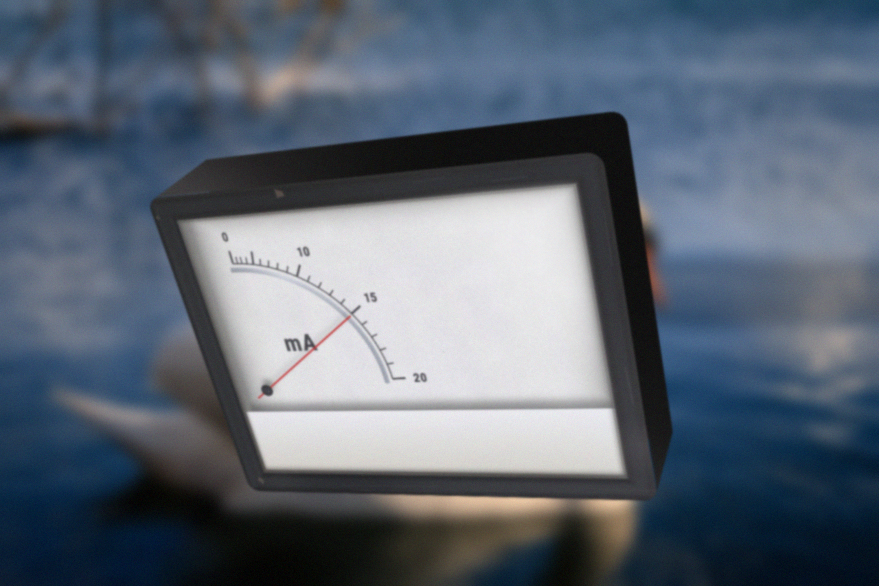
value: 15 (mA)
